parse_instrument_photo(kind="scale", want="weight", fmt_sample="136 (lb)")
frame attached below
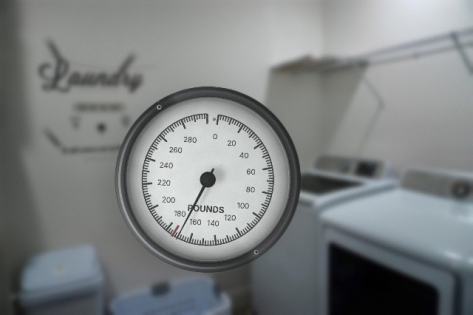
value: 170 (lb)
